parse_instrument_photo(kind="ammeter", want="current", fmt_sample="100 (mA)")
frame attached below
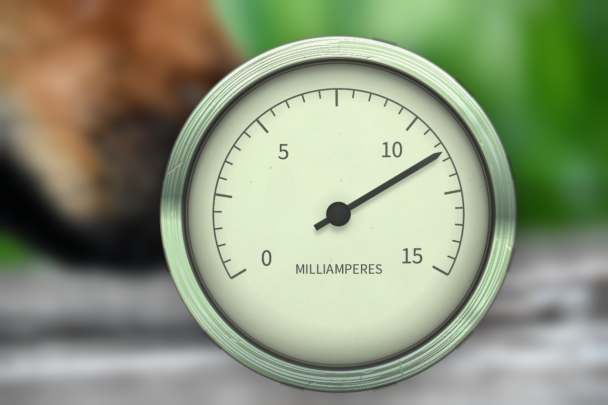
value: 11.25 (mA)
